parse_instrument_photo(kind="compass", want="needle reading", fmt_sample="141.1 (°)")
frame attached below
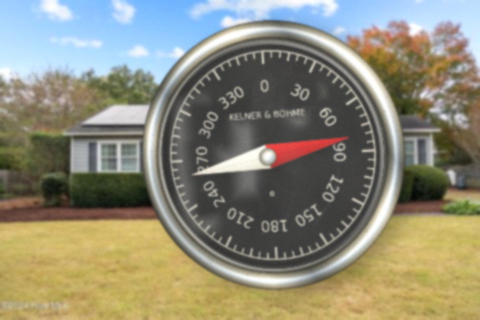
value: 80 (°)
